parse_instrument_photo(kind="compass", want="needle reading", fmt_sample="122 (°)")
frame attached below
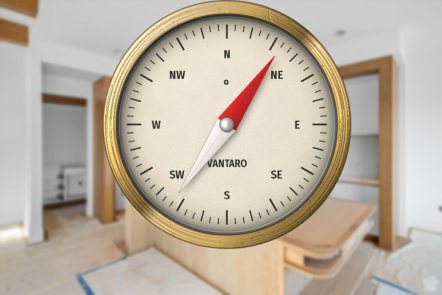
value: 35 (°)
